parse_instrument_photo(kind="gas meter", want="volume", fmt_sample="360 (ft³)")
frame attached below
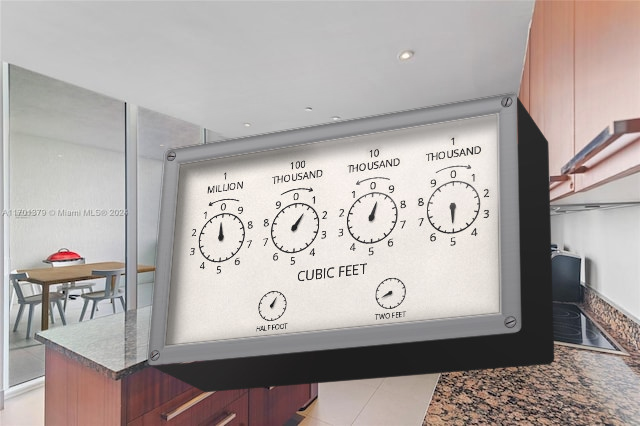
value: 9500 (ft³)
